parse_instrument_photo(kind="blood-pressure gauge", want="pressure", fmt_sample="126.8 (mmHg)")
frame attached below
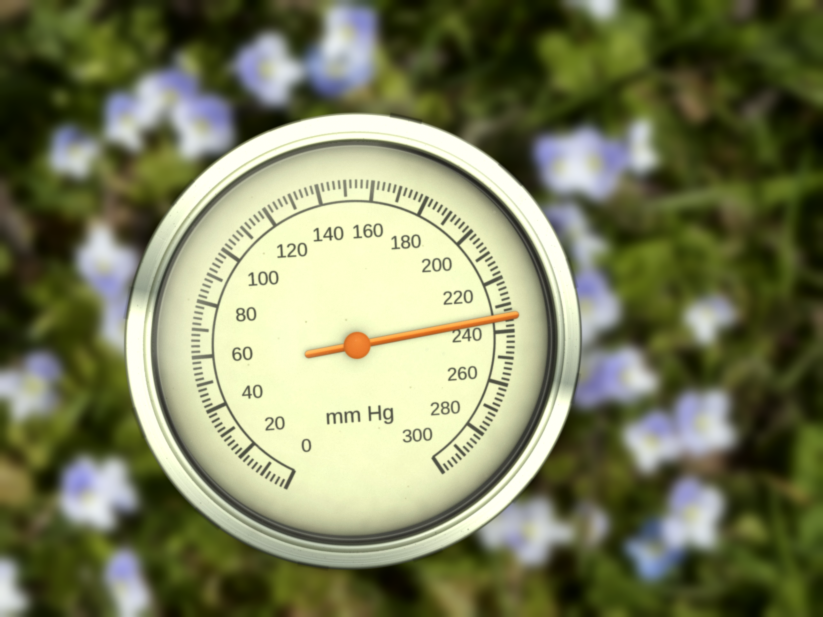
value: 234 (mmHg)
